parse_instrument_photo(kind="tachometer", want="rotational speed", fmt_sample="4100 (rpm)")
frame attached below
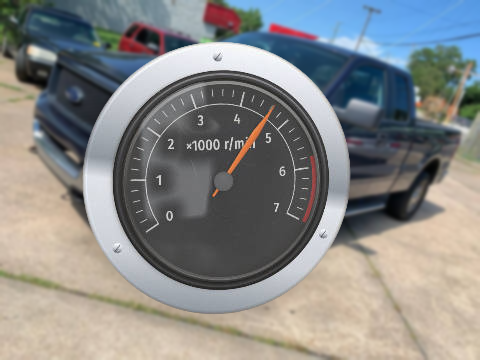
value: 4600 (rpm)
